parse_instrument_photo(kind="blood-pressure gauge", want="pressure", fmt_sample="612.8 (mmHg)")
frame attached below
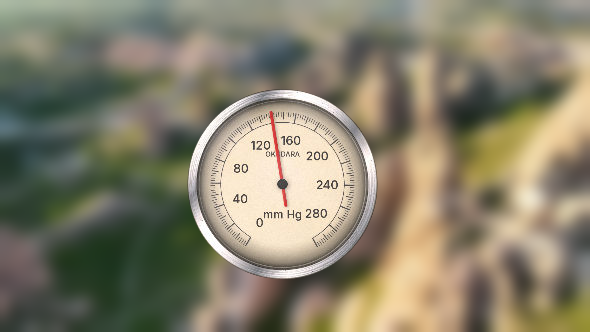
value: 140 (mmHg)
